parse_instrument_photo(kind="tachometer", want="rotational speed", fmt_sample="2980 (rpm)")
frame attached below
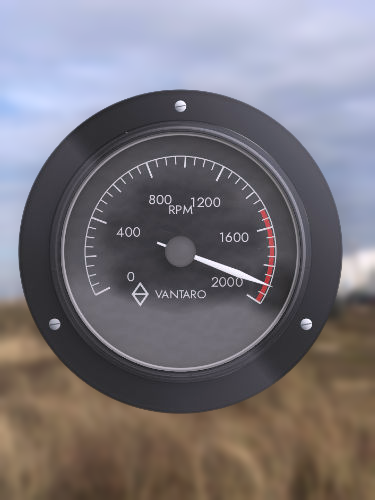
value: 1900 (rpm)
